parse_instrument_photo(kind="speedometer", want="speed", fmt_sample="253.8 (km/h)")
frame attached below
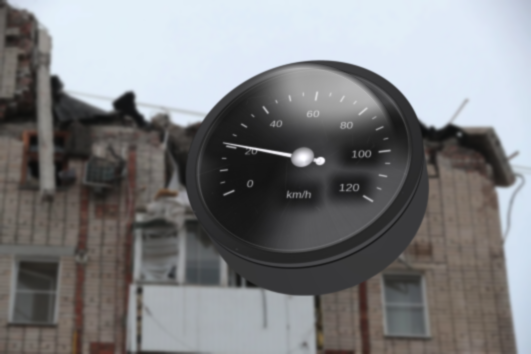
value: 20 (km/h)
